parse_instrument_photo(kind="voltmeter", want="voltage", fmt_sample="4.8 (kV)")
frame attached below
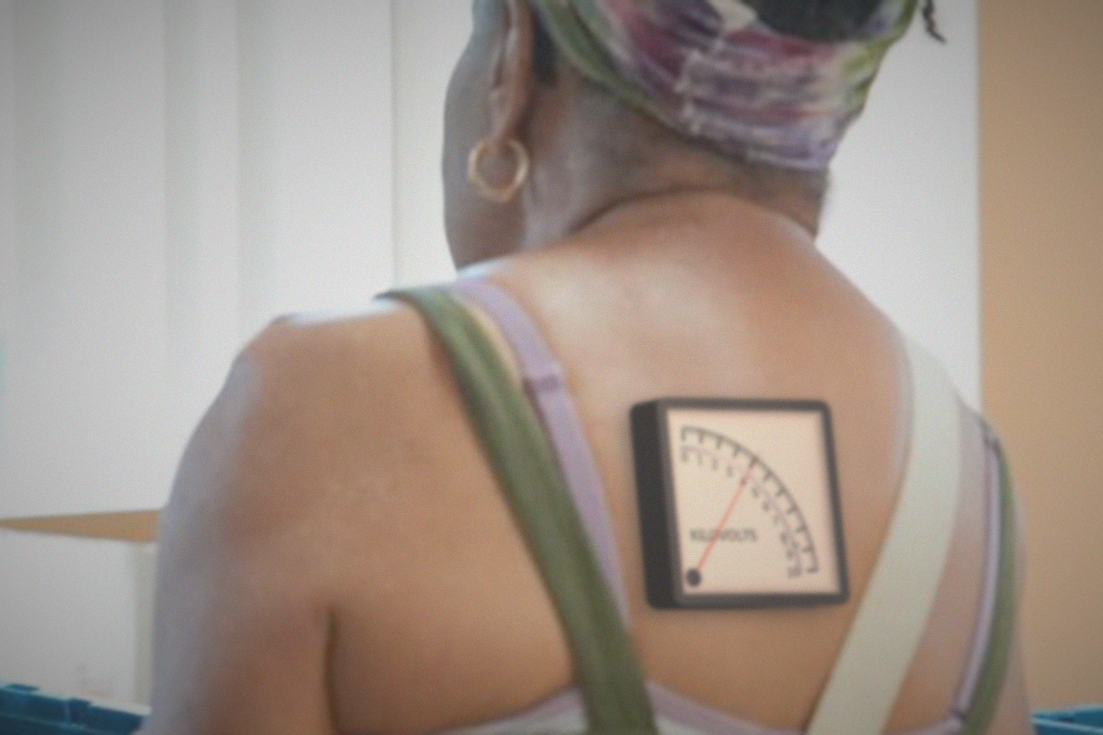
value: 4 (kV)
